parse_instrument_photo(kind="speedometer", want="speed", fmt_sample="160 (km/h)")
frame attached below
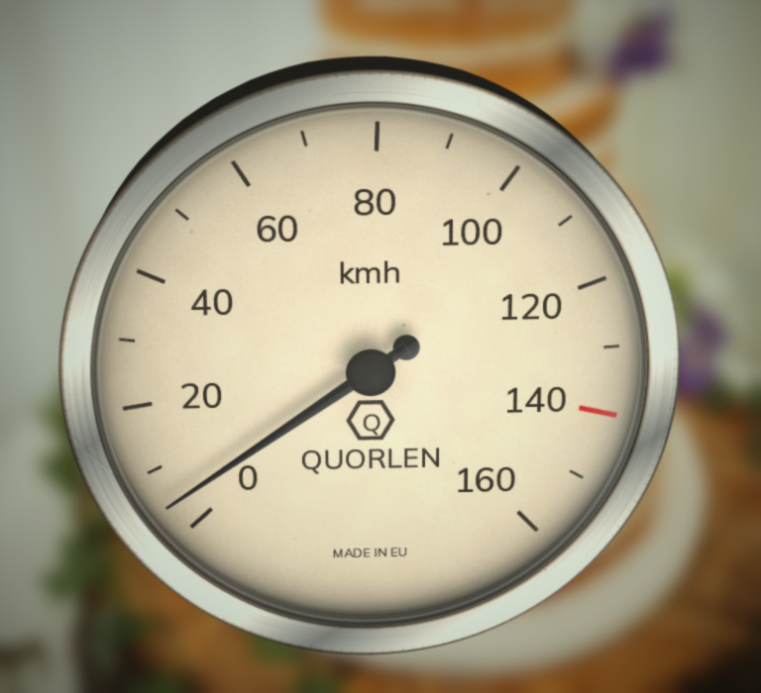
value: 5 (km/h)
